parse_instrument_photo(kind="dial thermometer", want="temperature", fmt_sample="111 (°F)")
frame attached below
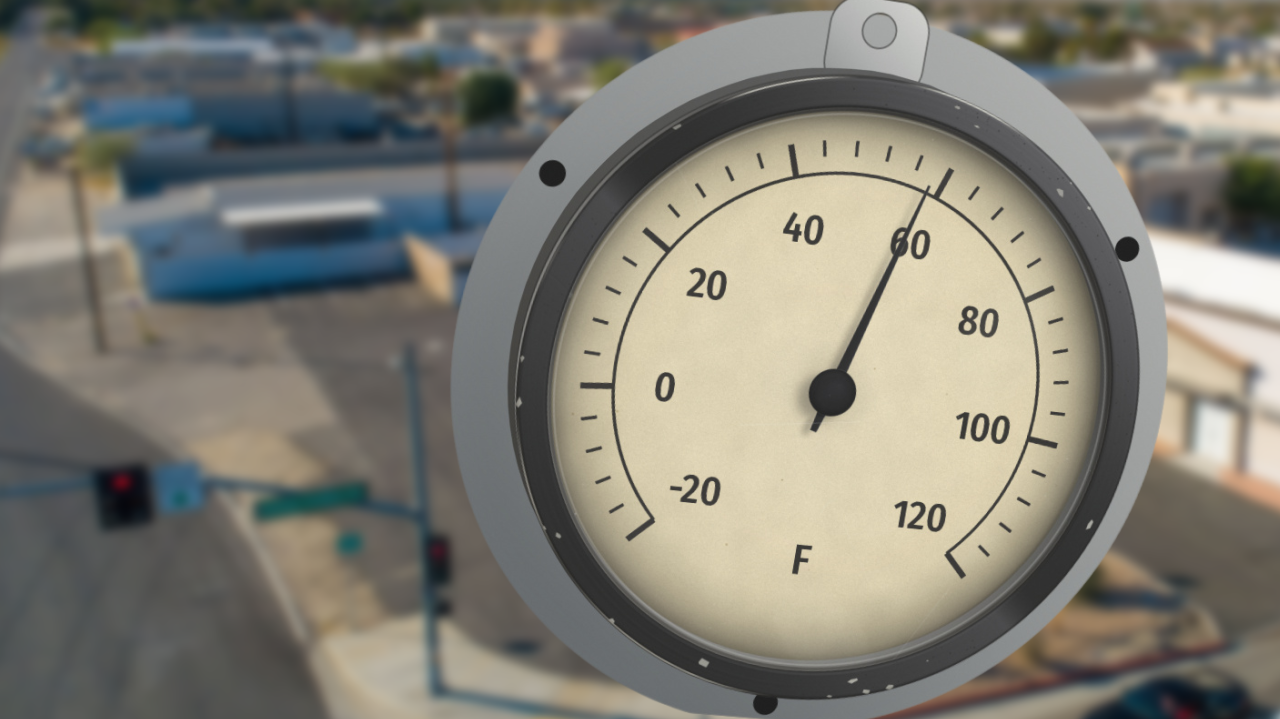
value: 58 (°F)
